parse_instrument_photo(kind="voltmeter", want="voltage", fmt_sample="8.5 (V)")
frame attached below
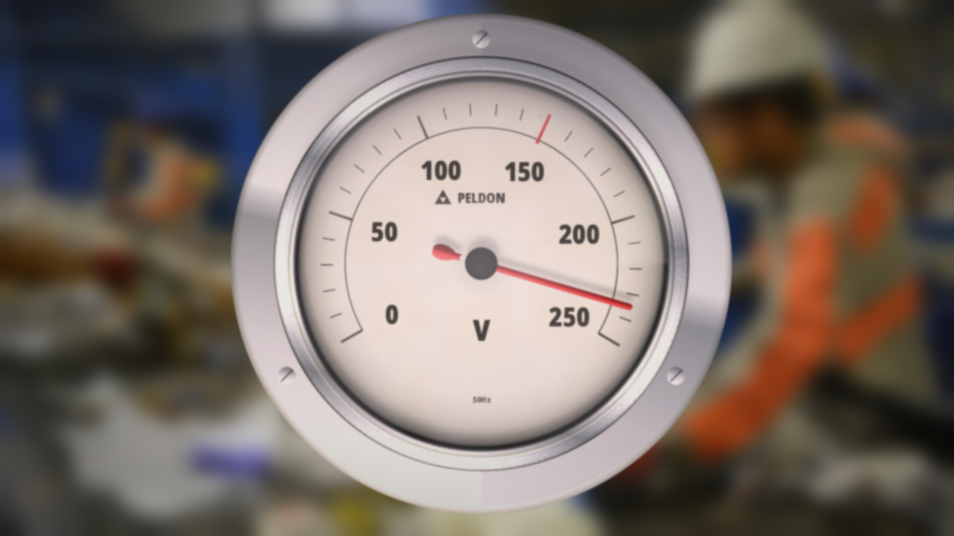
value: 235 (V)
